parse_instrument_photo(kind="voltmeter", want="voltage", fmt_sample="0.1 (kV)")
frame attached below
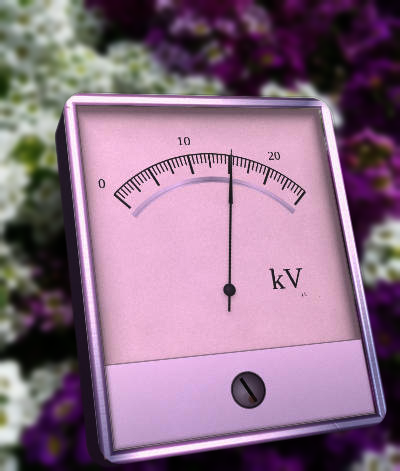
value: 15 (kV)
